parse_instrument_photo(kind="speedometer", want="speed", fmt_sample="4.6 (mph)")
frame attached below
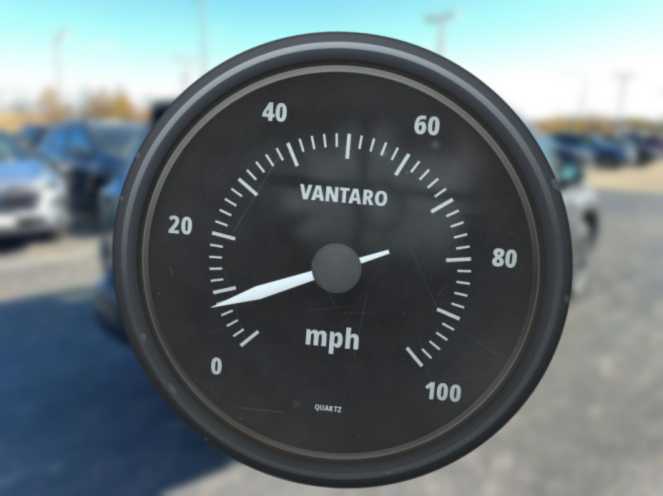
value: 8 (mph)
